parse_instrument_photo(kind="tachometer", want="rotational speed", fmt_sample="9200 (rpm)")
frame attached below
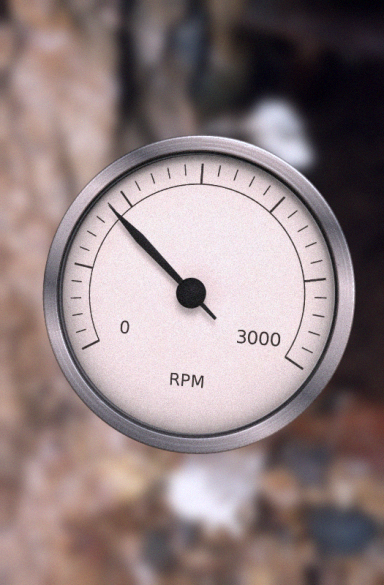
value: 900 (rpm)
